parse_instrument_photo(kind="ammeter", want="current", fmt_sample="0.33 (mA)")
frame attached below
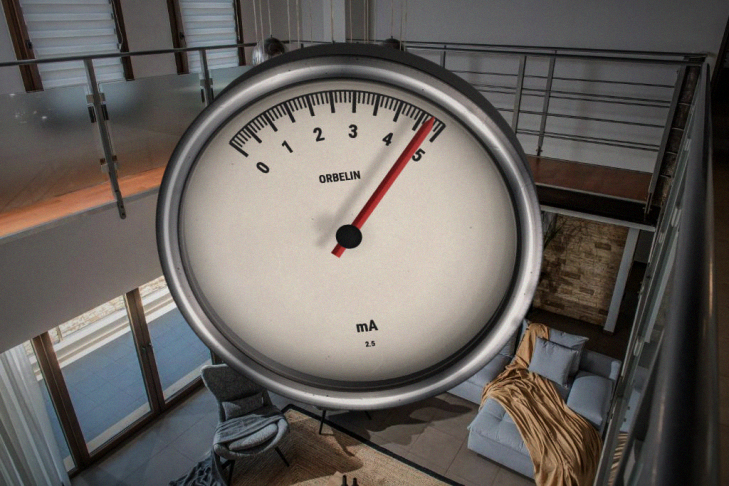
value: 4.7 (mA)
